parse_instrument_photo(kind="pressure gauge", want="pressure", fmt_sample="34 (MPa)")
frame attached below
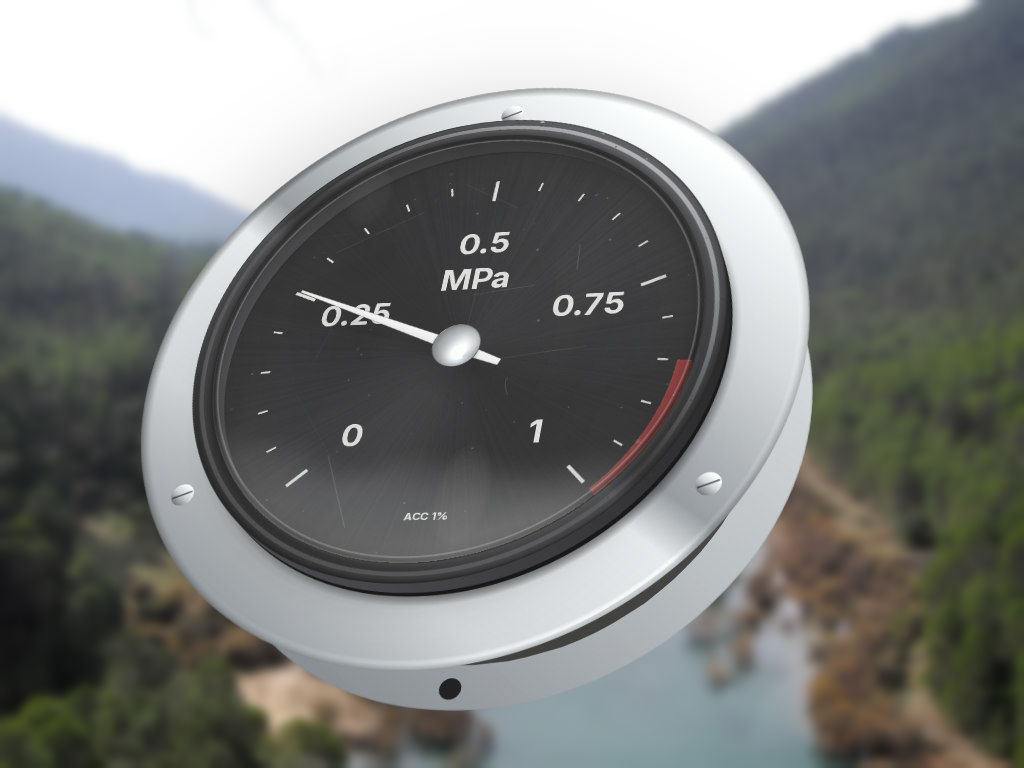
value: 0.25 (MPa)
